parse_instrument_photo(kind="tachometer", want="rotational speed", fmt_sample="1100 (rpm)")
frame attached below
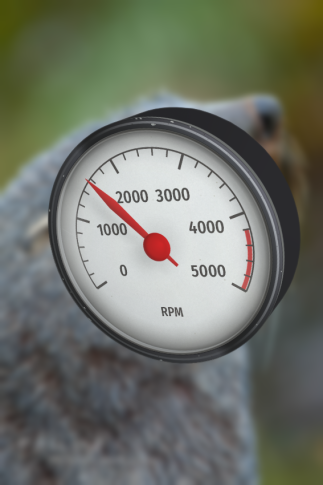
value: 1600 (rpm)
